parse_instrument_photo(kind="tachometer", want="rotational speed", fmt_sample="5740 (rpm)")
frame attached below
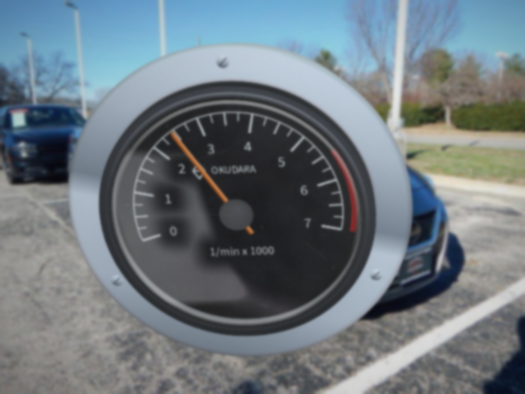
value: 2500 (rpm)
